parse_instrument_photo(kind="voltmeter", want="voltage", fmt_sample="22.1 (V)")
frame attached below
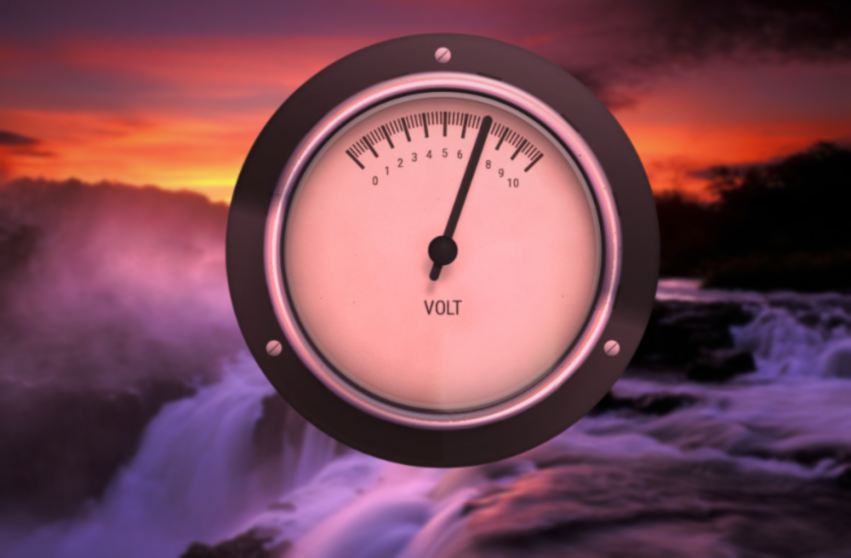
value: 7 (V)
